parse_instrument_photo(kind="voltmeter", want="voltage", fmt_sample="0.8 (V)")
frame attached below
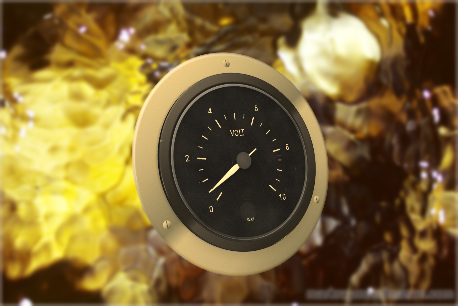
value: 0.5 (V)
